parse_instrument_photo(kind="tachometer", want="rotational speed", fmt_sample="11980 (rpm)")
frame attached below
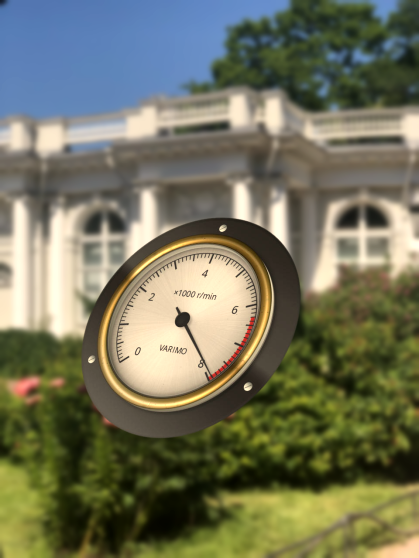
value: 7900 (rpm)
